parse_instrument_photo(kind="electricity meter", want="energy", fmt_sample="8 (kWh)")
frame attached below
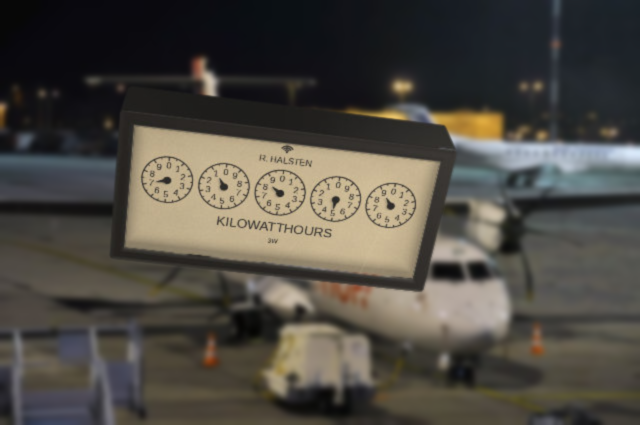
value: 70849 (kWh)
